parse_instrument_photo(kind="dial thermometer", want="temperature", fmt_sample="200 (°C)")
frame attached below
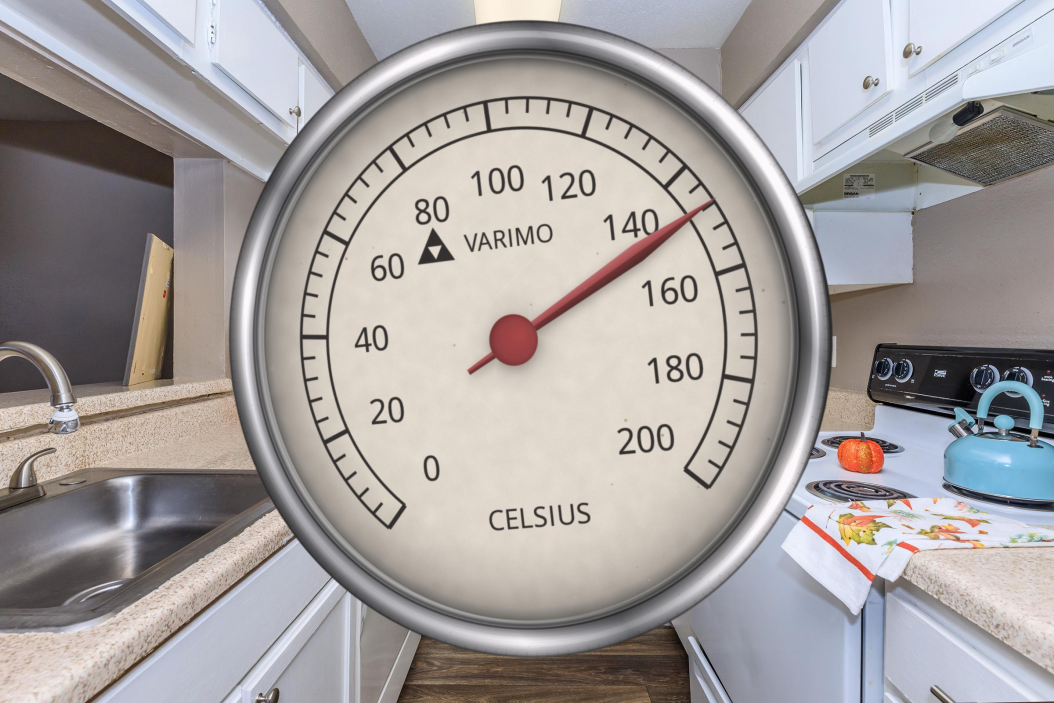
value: 148 (°C)
